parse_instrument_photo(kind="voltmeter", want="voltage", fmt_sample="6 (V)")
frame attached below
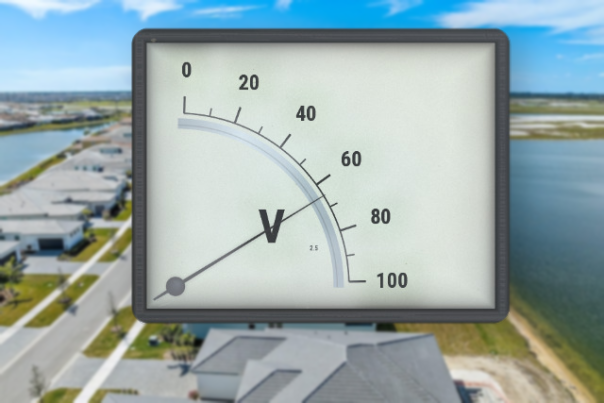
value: 65 (V)
